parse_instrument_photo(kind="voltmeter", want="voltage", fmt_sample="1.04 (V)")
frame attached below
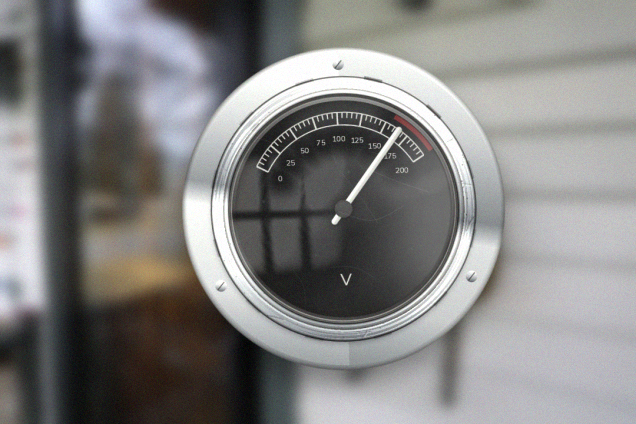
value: 165 (V)
